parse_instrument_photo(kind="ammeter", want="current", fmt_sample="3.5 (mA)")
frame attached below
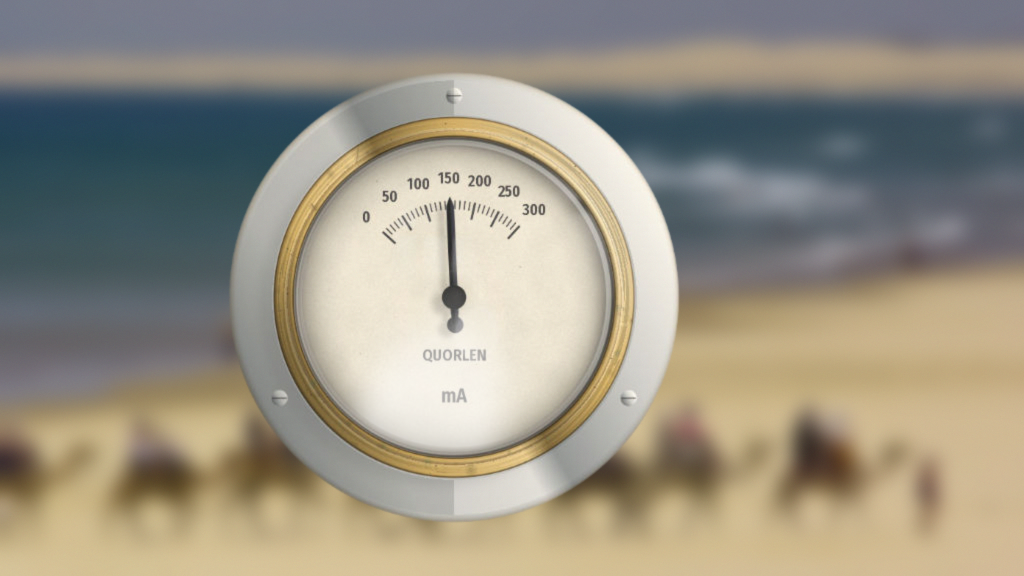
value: 150 (mA)
